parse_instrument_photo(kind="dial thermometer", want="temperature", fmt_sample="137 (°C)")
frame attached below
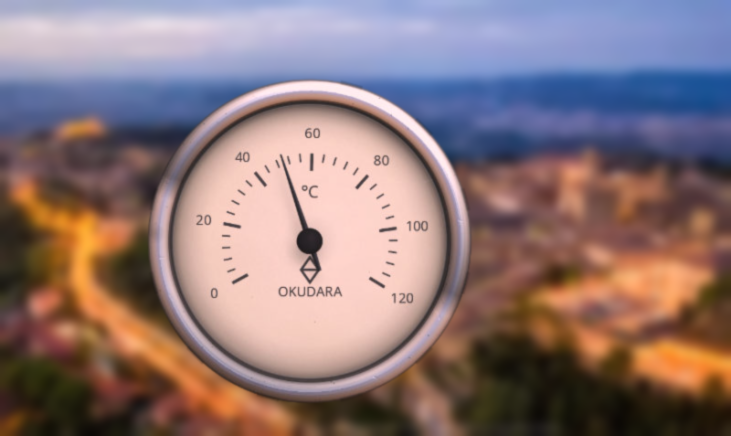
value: 50 (°C)
